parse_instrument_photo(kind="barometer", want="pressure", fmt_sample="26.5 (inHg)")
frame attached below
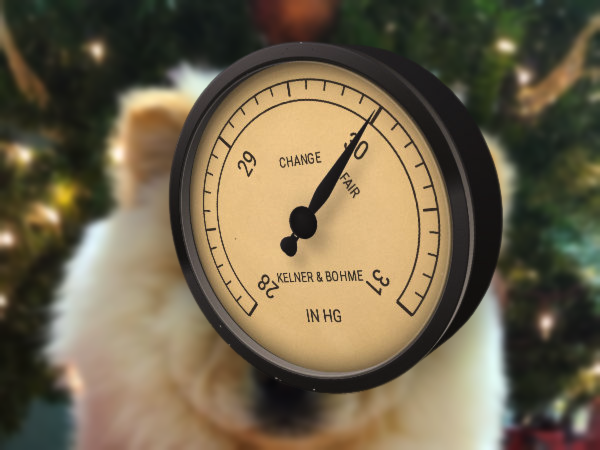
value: 30 (inHg)
